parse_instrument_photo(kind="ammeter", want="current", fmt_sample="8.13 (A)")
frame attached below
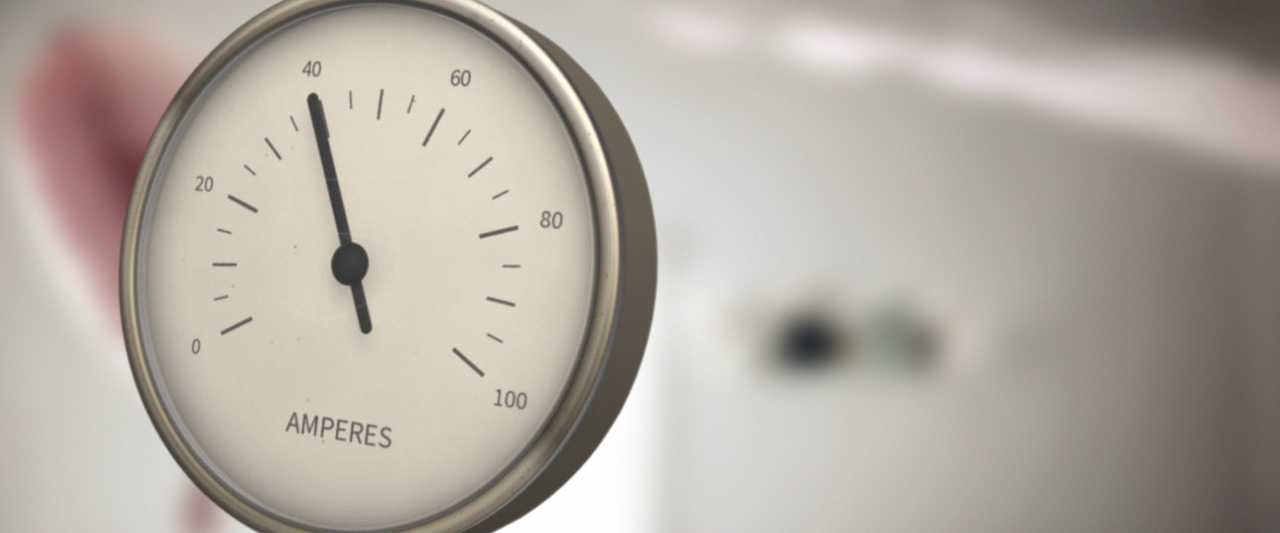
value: 40 (A)
